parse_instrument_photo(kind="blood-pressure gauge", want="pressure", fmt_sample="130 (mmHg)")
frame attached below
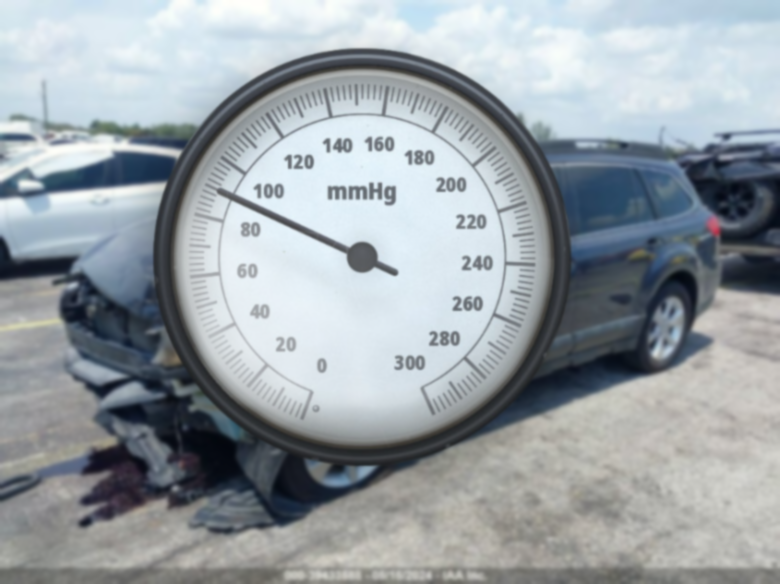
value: 90 (mmHg)
